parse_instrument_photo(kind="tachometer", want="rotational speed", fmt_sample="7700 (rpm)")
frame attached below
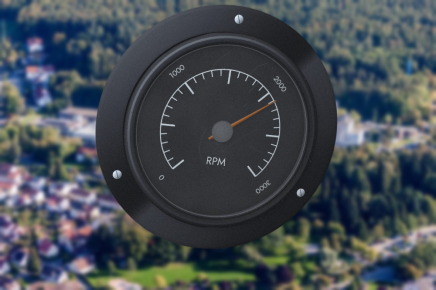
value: 2100 (rpm)
